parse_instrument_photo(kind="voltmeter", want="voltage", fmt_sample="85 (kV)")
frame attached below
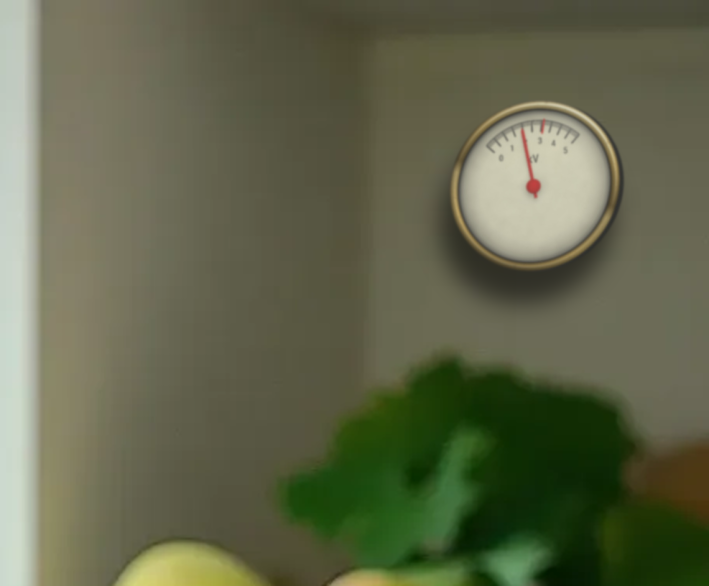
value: 2 (kV)
